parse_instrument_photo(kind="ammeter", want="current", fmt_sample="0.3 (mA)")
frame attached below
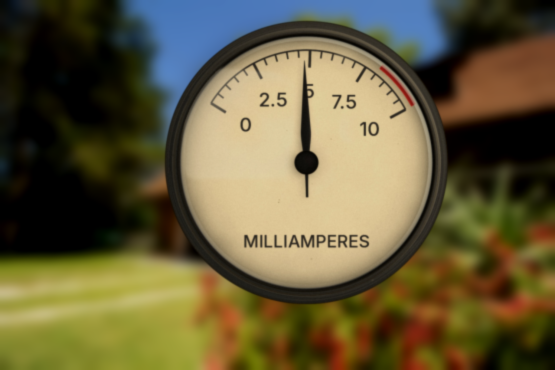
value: 4.75 (mA)
